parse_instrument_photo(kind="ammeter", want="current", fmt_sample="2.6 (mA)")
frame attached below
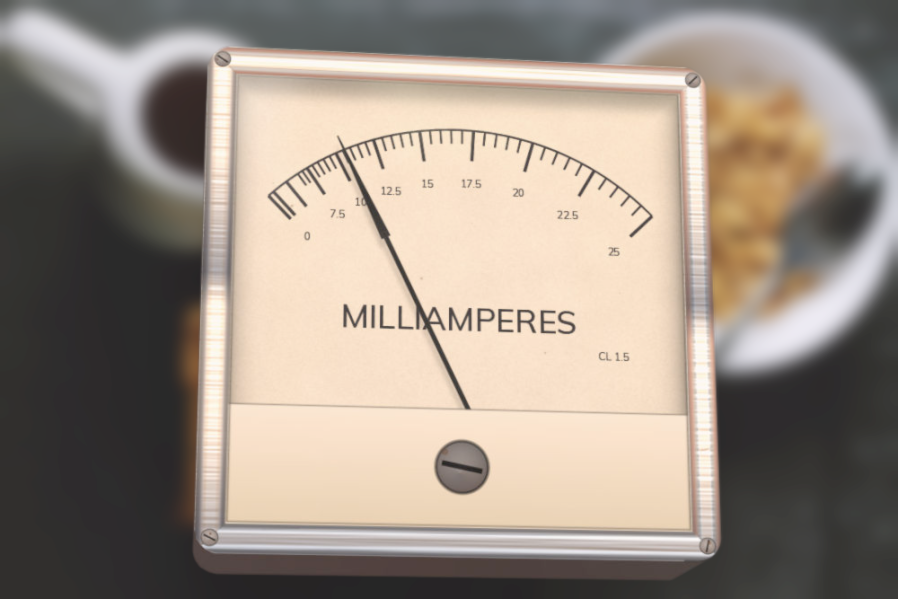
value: 10.5 (mA)
